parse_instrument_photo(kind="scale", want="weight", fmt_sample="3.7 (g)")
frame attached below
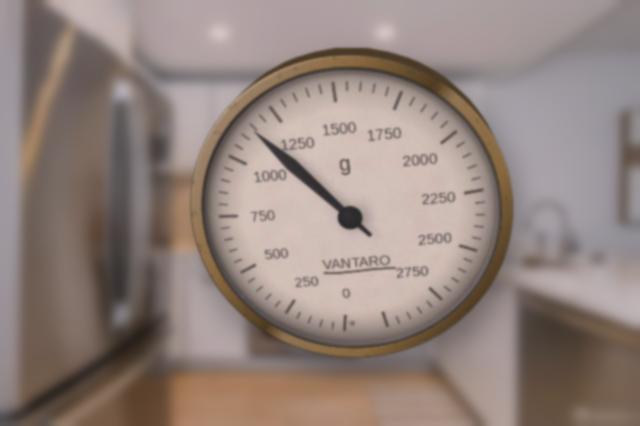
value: 1150 (g)
